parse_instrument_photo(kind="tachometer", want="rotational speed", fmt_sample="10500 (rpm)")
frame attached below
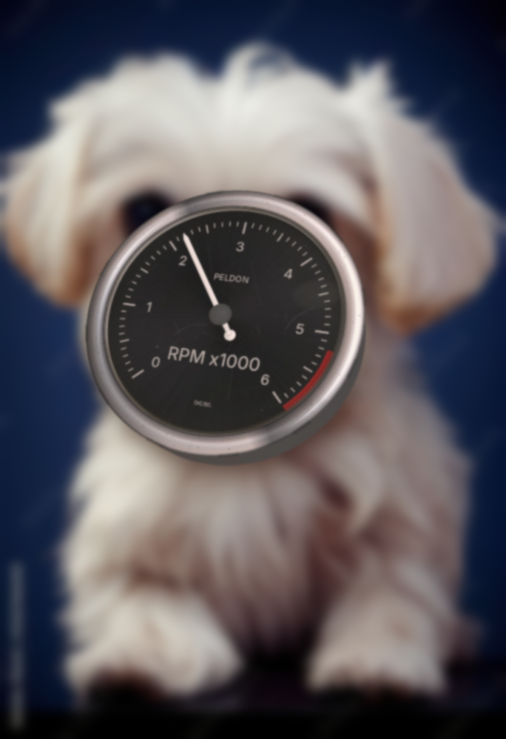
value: 2200 (rpm)
